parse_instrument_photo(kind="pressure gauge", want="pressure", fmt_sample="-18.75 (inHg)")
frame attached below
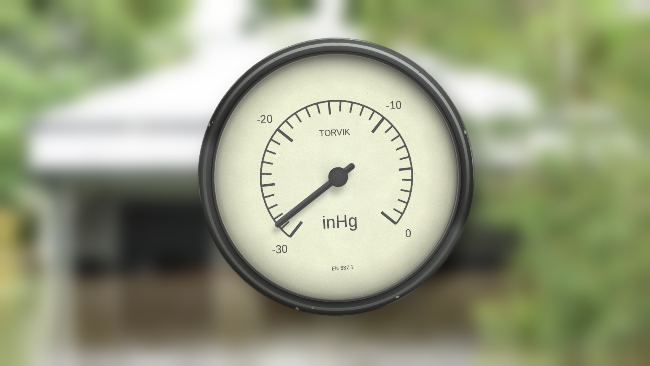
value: -28.5 (inHg)
